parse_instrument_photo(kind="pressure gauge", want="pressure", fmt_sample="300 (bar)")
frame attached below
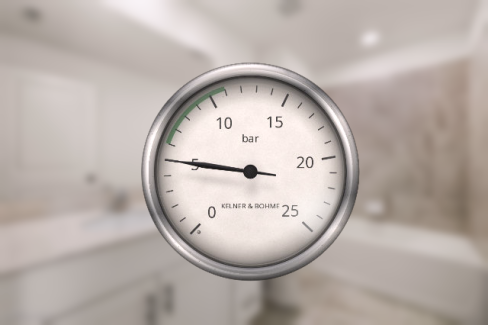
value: 5 (bar)
